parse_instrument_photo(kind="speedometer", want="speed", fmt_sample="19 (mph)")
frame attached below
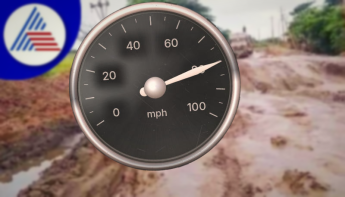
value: 80 (mph)
